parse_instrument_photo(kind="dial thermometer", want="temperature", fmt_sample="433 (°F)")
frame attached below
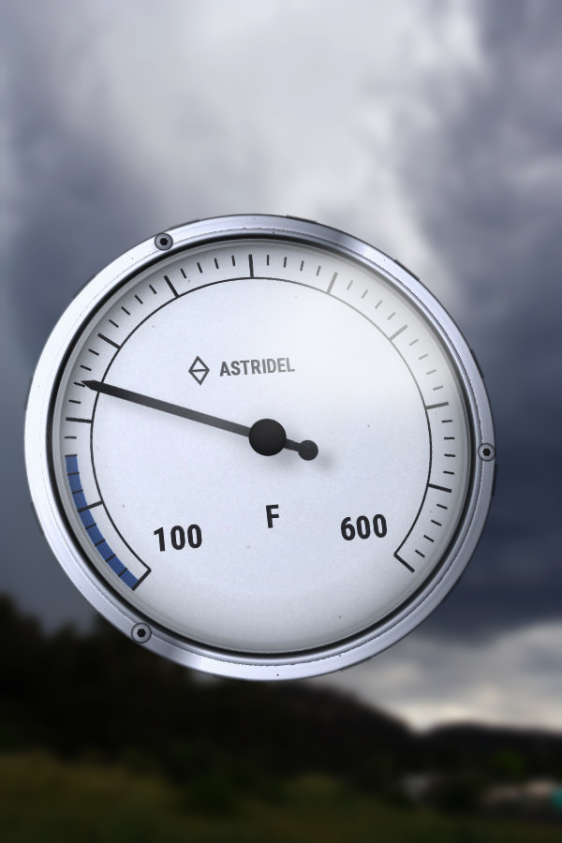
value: 220 (°F)
